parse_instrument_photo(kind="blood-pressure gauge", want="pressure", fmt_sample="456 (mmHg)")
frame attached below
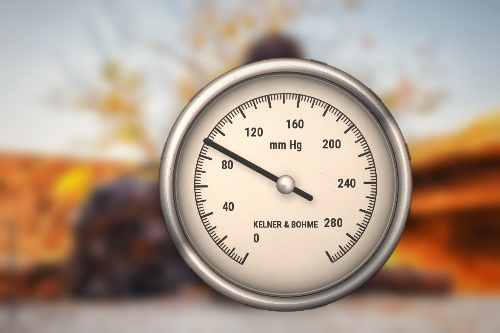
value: 90 (mmHg)
